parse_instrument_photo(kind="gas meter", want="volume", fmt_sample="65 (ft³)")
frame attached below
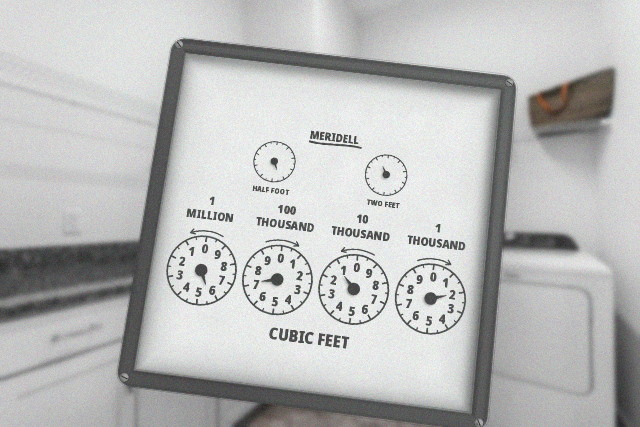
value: 571200 (ft³)
